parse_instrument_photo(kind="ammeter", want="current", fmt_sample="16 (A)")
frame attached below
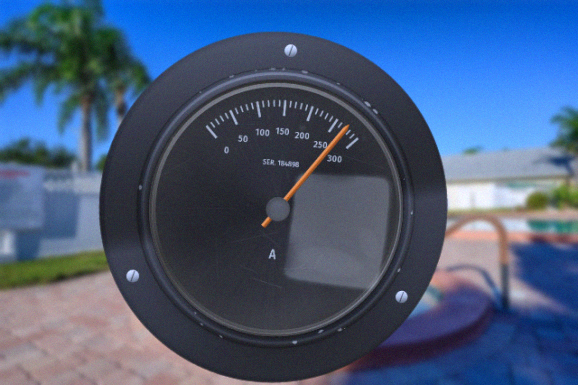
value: 270 (A)
